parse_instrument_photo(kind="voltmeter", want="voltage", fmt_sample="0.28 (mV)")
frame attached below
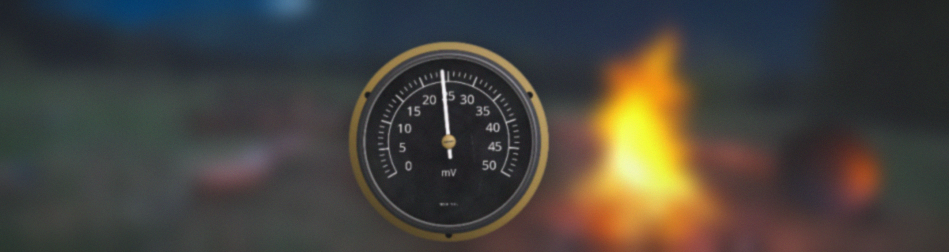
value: 24 (mV)
